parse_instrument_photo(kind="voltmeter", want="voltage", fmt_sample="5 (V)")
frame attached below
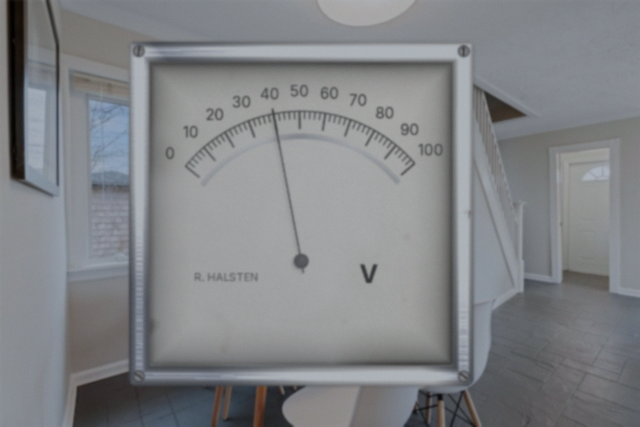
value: 40 (V)
